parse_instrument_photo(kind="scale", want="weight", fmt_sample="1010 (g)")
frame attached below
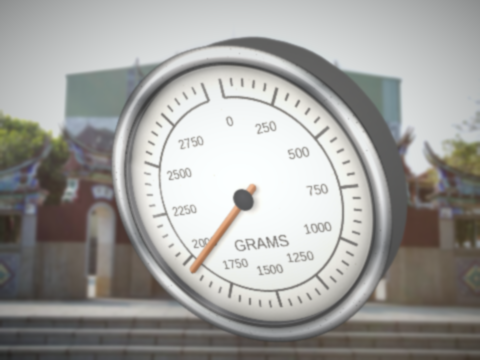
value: 1950 (g)
